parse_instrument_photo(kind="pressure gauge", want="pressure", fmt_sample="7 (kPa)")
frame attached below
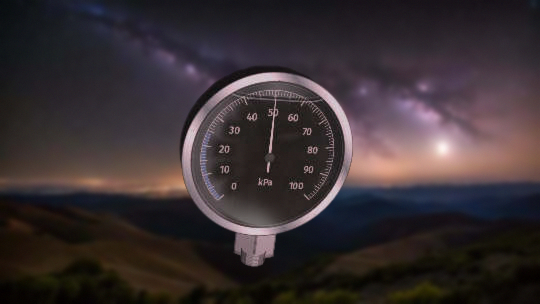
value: 50 (kPa)
